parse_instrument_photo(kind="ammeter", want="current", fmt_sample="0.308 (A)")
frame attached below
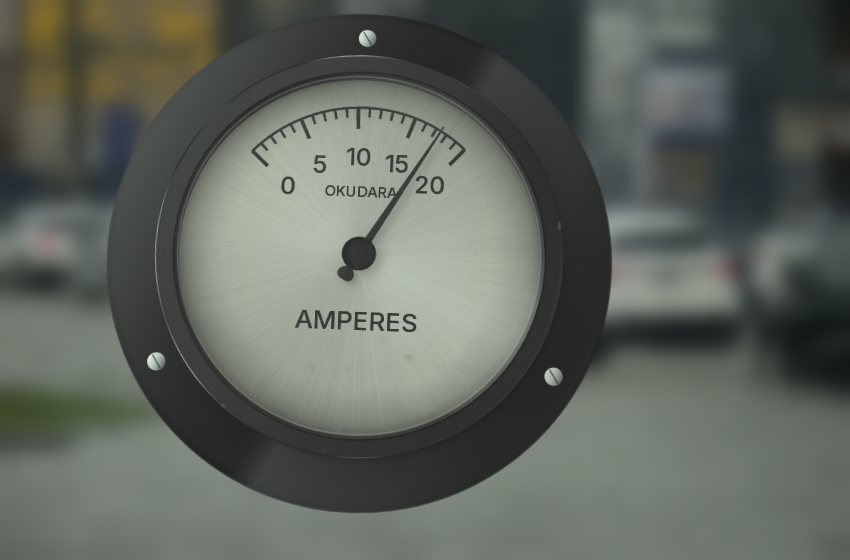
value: 17.5 (A)
